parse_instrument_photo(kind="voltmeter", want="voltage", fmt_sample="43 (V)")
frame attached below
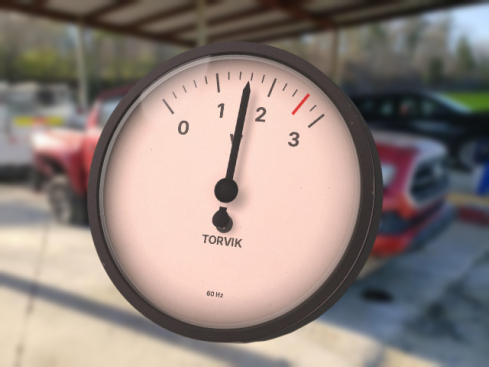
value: 1.6 (V)
